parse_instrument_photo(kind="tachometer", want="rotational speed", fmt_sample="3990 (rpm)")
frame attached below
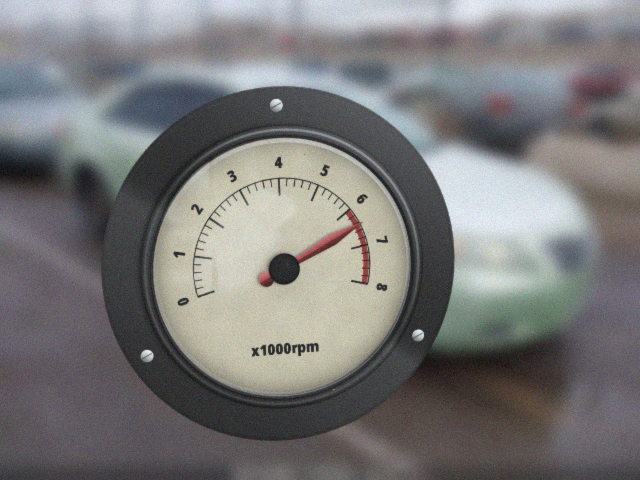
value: 6400 (rpm)
